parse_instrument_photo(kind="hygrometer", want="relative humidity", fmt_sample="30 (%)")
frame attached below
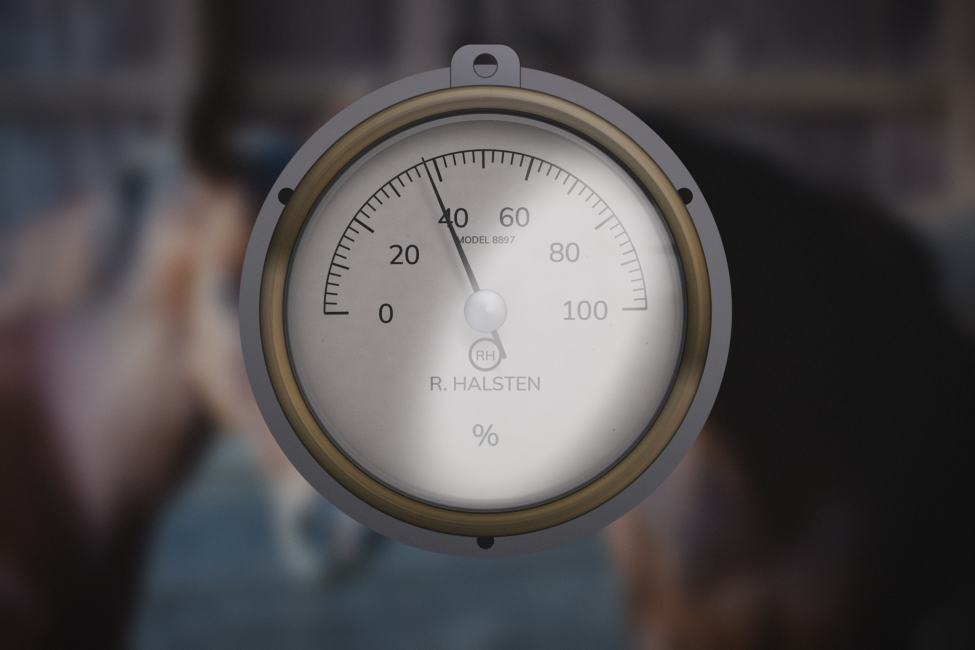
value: 38 (%)
